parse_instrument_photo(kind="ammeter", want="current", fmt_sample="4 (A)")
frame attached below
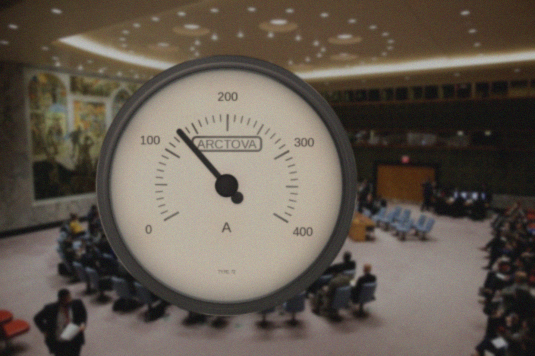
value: 130 (A)
